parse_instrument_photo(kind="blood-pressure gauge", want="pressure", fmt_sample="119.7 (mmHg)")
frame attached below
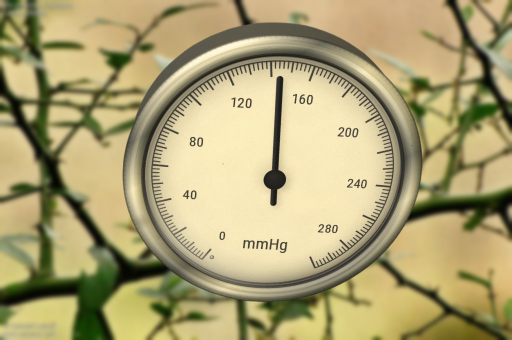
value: 144 (mmHg)
